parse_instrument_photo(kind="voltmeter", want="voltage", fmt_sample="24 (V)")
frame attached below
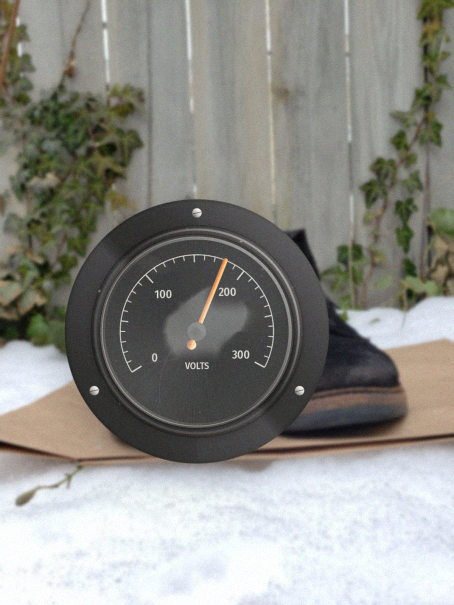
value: 180 (V)
